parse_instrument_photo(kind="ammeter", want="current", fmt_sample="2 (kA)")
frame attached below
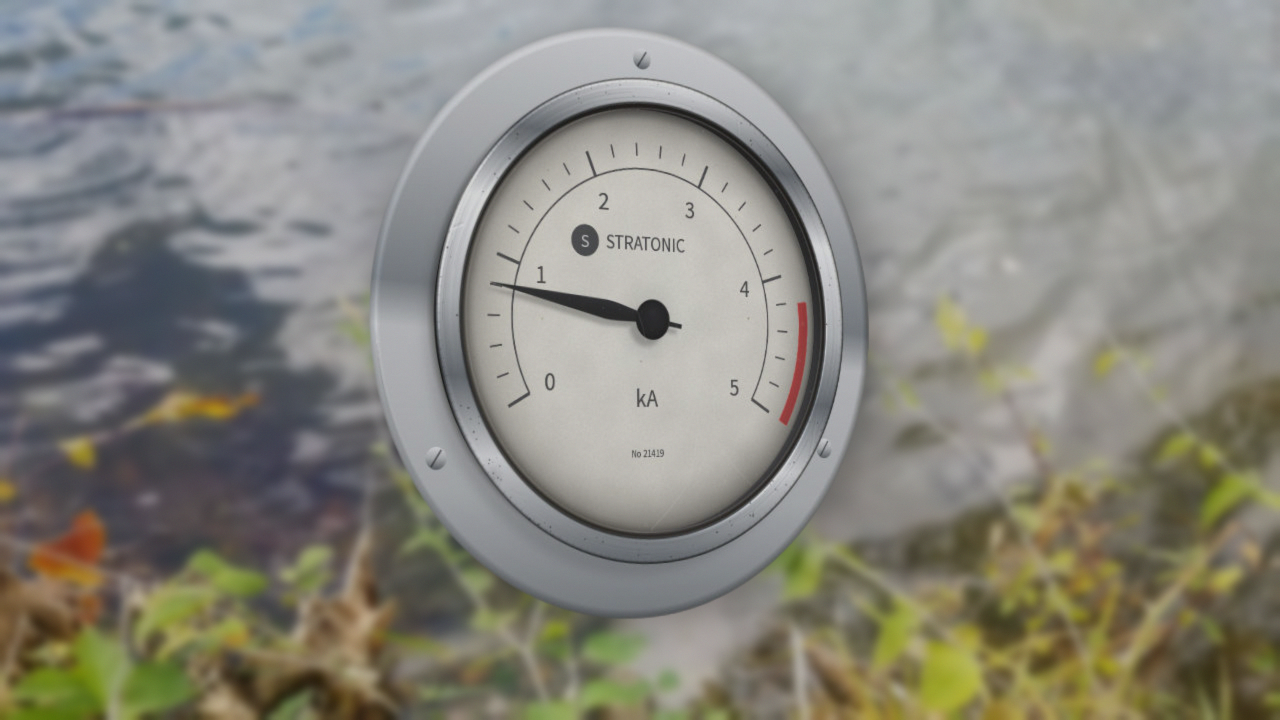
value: 0.8 (kA)
